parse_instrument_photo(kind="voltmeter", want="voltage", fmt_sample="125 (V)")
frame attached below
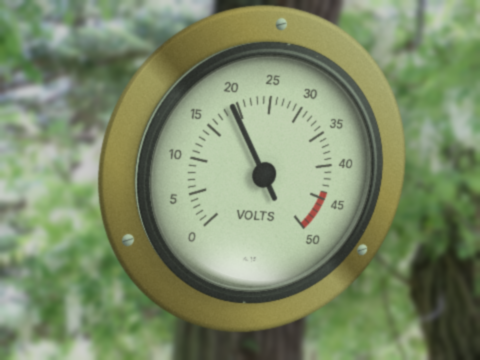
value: 19 (V)
